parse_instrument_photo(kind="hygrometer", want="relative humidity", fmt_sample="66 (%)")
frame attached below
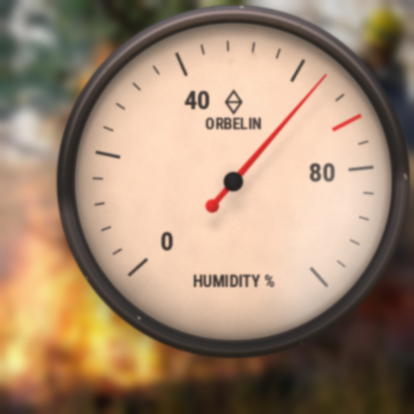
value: 64 (%)
